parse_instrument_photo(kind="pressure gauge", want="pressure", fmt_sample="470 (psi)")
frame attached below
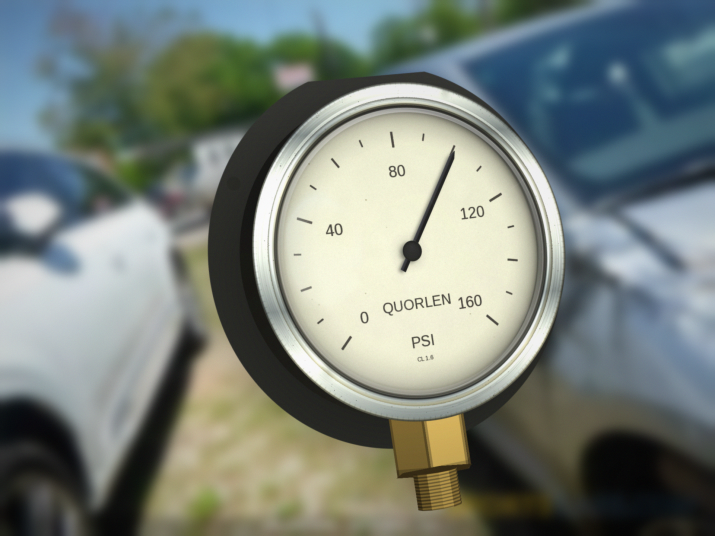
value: 100 (psi)
